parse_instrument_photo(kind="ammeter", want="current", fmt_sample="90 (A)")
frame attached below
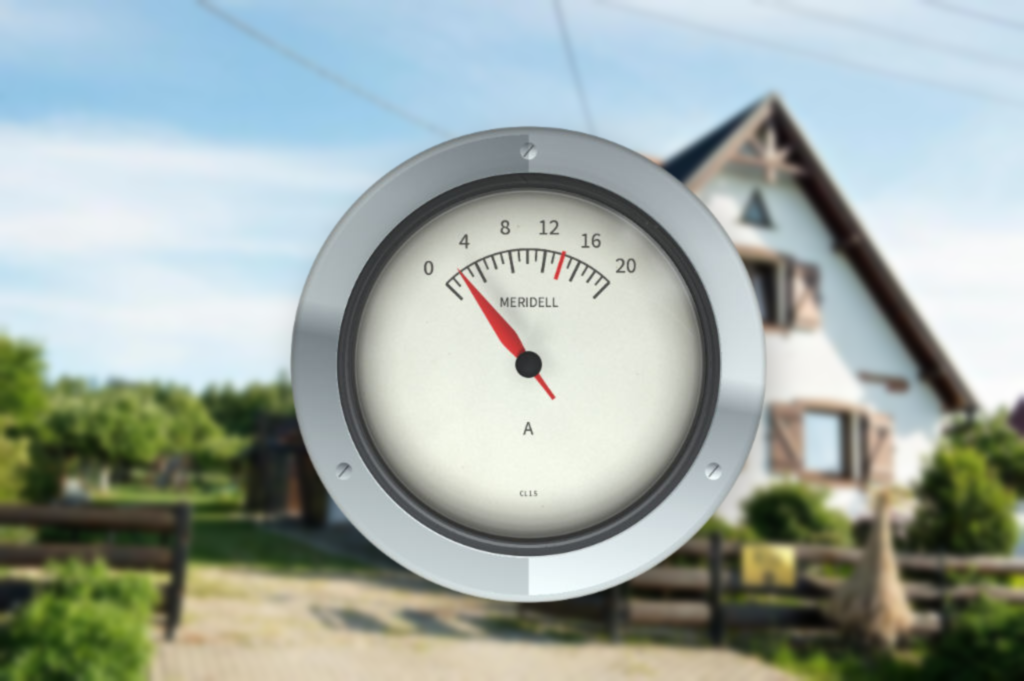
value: 2 (A)
